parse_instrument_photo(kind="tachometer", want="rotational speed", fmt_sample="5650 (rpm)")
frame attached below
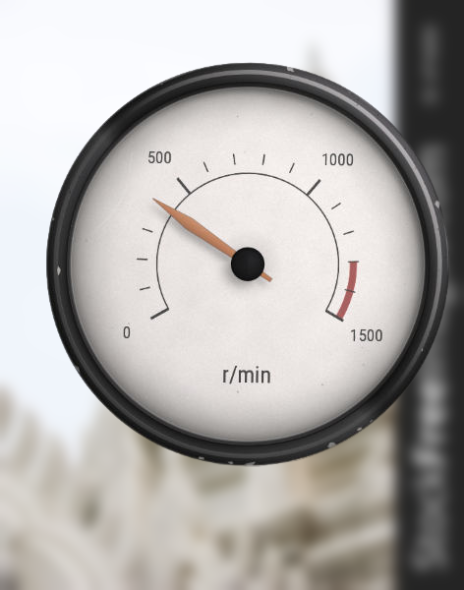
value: 400 (rpm)
